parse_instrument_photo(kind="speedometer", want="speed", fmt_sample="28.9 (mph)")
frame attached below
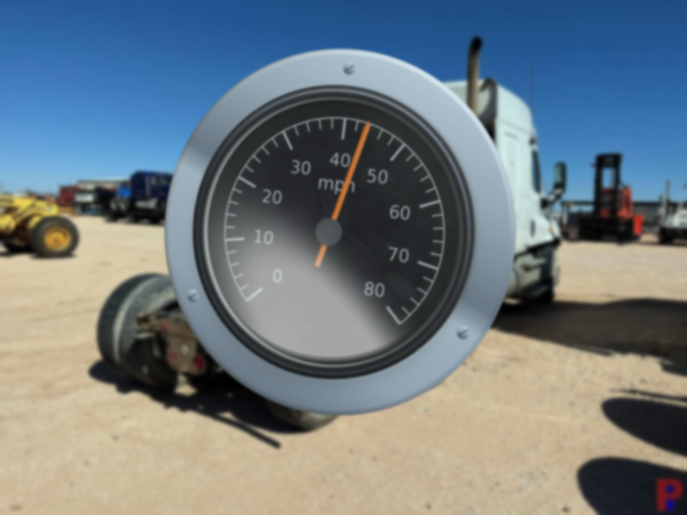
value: 44 (mph)
